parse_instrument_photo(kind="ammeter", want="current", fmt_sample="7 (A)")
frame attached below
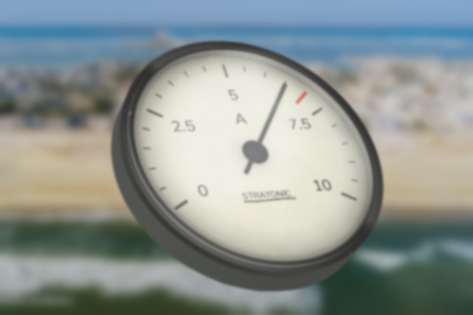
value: 6.5 (A)
